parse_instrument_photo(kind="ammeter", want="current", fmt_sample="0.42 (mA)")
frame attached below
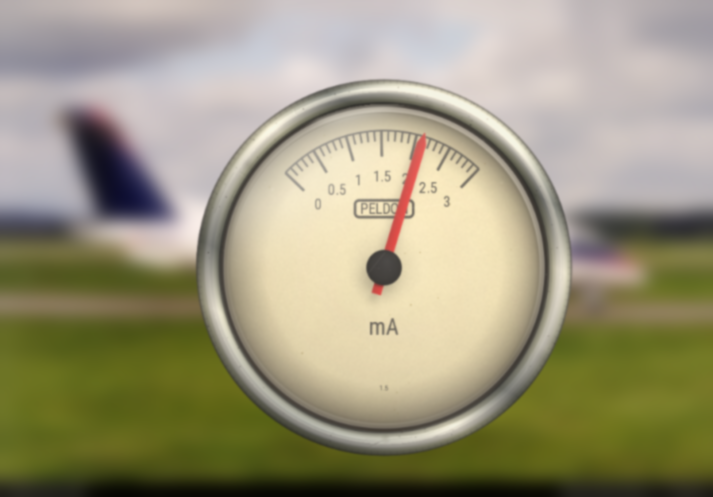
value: 2.1 (mA)
